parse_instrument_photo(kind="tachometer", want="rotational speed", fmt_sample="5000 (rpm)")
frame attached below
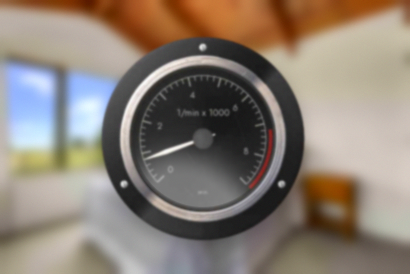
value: 800 (rpm)
